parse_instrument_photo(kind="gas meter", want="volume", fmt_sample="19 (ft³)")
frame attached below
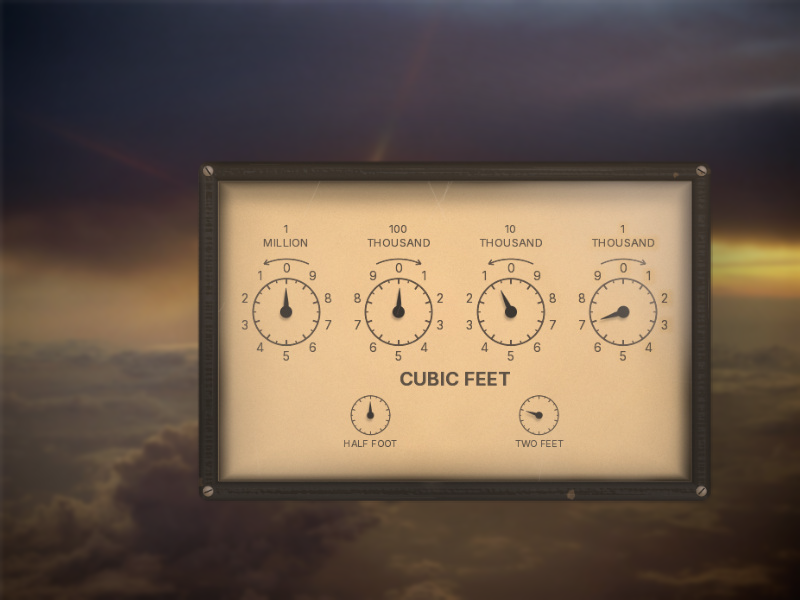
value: 700 (ft³)
